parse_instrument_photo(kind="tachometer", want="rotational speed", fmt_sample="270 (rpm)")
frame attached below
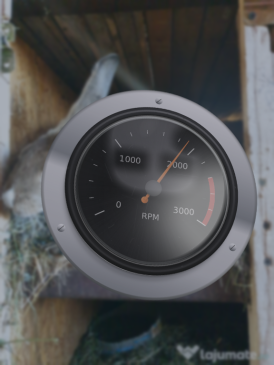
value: 1900 (rpm)
